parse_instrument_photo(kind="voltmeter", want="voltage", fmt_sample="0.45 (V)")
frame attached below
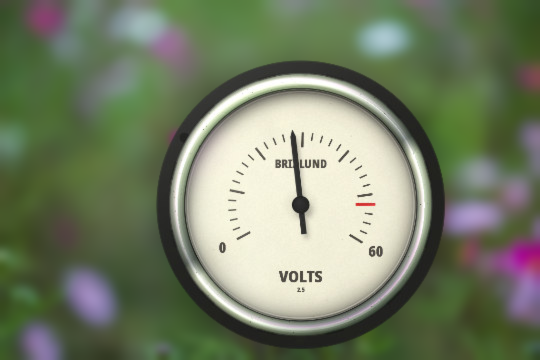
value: 28 (V)
